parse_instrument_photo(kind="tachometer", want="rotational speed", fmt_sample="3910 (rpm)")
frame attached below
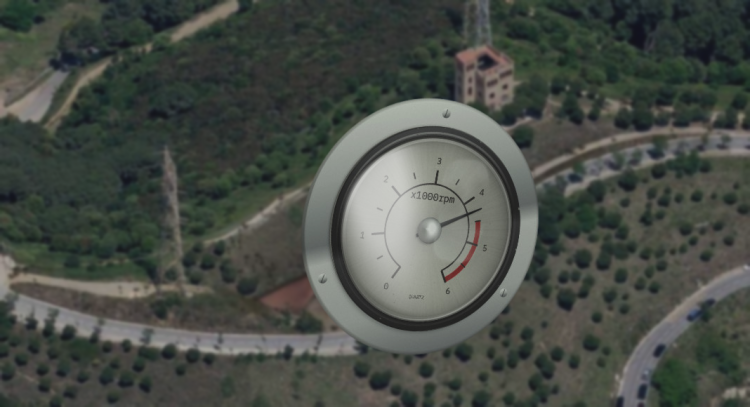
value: 4250 (rpm)
